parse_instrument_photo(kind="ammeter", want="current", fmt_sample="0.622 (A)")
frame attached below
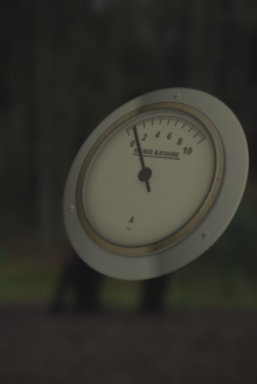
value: 1 (A)
